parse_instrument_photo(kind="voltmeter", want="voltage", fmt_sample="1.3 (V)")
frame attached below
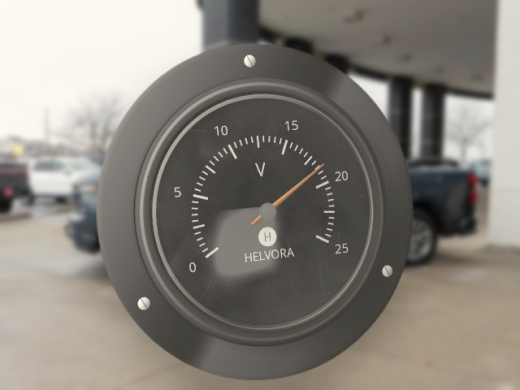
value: 18.5 (V)
